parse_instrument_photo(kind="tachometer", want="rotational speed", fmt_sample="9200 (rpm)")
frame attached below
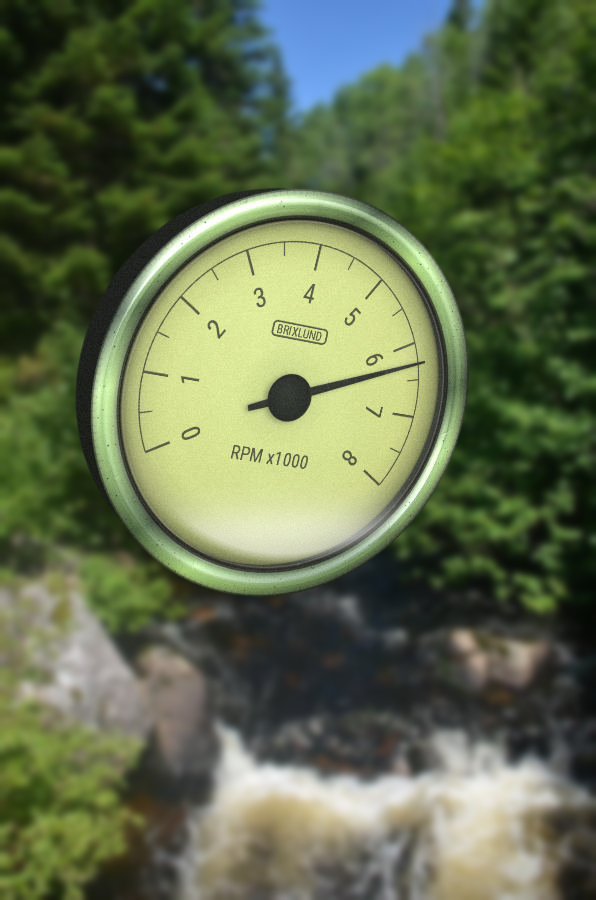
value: 6250 (rpm)
